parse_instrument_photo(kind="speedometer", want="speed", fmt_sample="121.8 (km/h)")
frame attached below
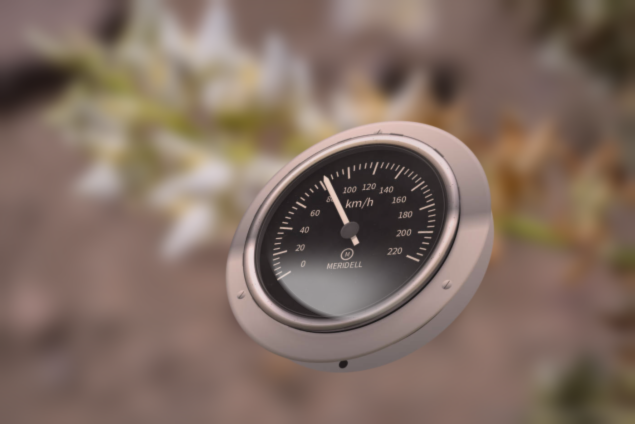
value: 84 (km/h)
